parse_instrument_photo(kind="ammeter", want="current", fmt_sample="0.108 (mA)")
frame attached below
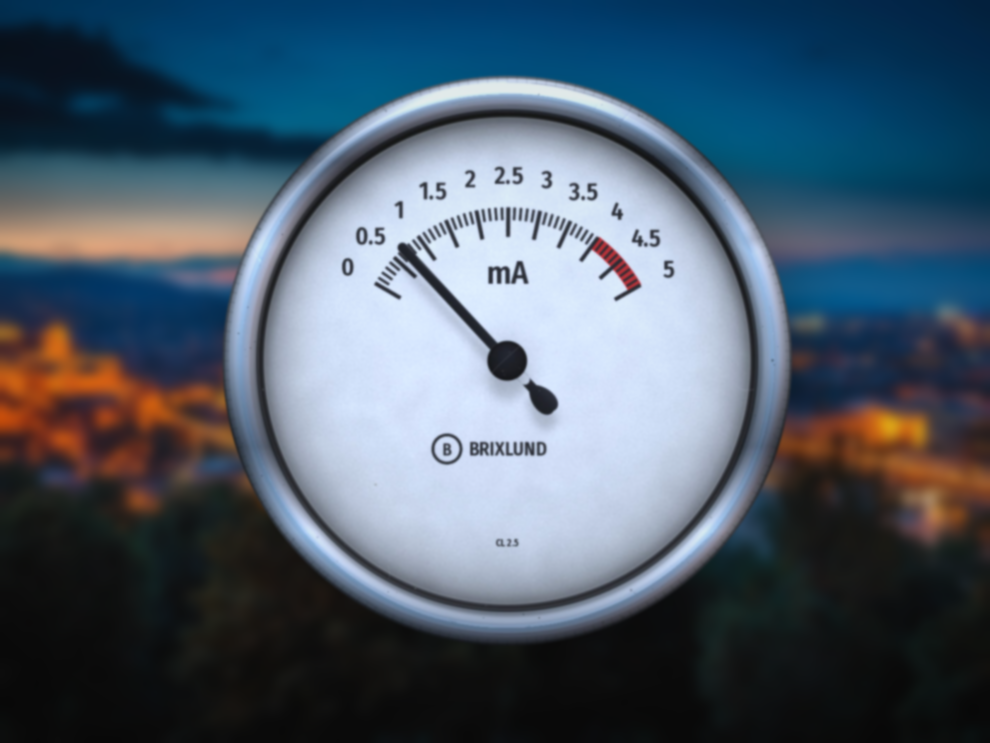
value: 0.7 (mA)
